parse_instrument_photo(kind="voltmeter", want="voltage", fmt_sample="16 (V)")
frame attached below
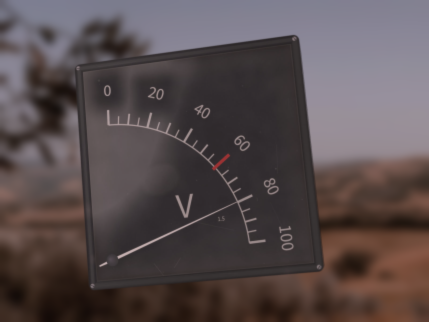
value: 80 (V)
